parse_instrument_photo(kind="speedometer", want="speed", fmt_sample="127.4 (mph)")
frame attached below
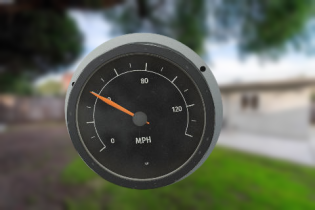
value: 40 (mph)
